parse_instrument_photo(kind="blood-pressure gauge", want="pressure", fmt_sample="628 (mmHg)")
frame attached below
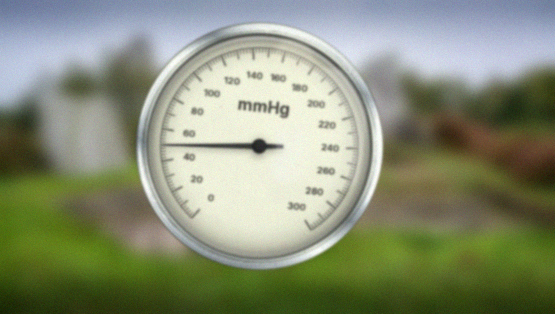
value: 50 (mmHg)
